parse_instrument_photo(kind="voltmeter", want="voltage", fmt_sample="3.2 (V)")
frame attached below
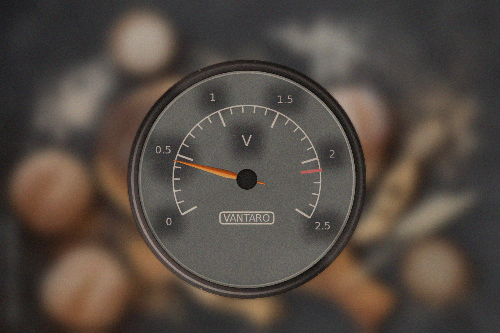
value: 0.45 (V)
